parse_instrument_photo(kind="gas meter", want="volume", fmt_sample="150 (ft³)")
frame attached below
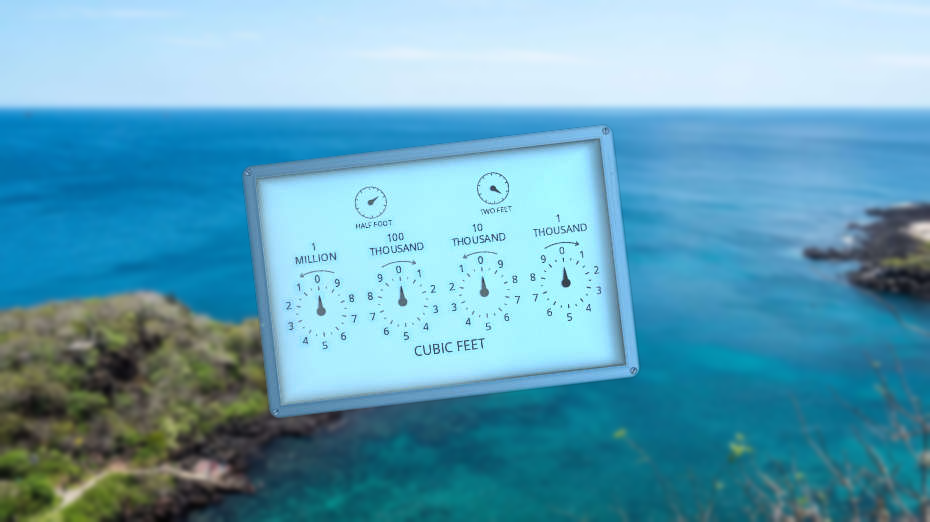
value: 0 (ft³)
